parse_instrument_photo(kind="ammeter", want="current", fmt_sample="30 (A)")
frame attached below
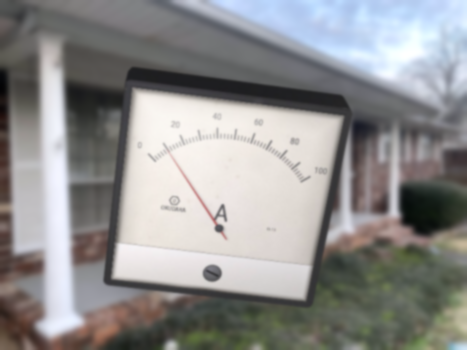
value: 10 (A)
